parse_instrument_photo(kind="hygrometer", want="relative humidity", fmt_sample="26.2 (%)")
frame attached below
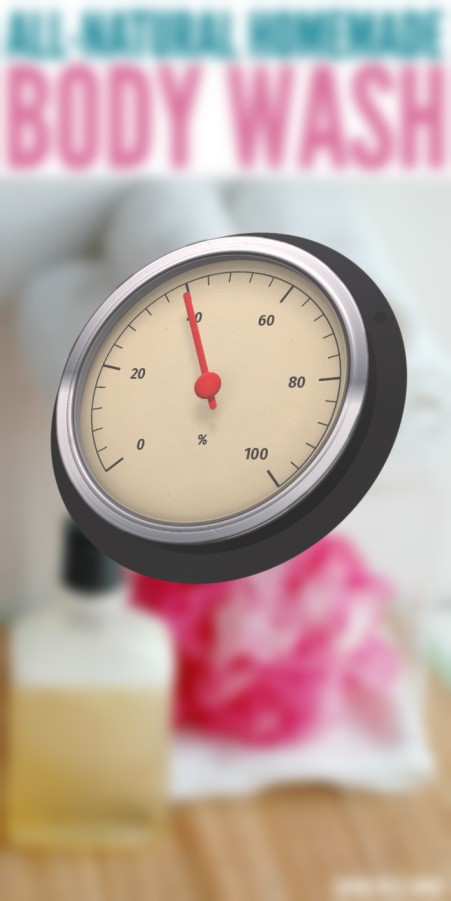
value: 40 (%)
